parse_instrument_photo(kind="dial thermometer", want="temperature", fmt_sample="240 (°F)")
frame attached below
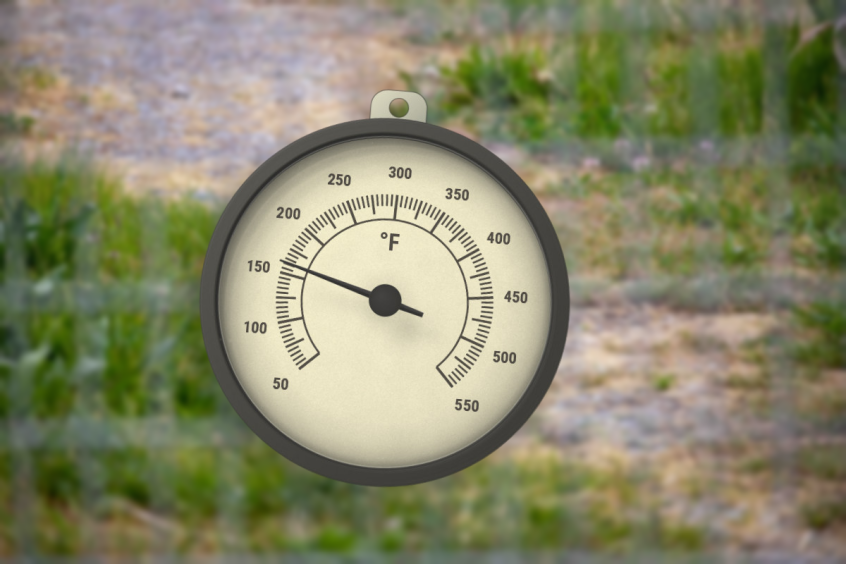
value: 160 (°F)
